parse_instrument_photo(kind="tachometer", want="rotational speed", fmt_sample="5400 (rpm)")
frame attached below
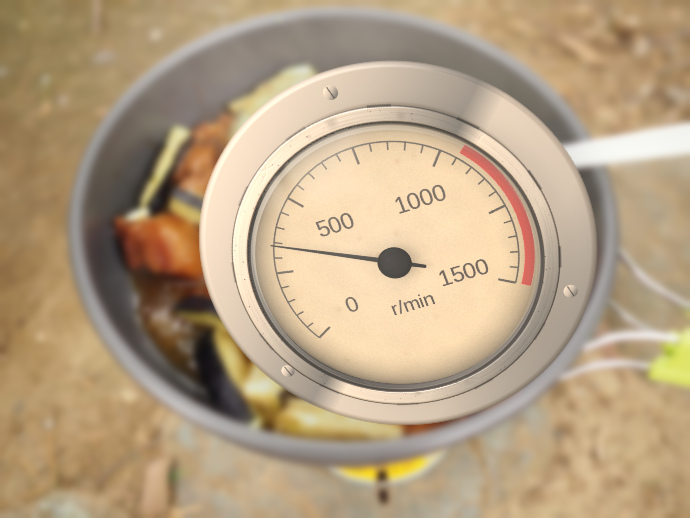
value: 350 (rpm)
